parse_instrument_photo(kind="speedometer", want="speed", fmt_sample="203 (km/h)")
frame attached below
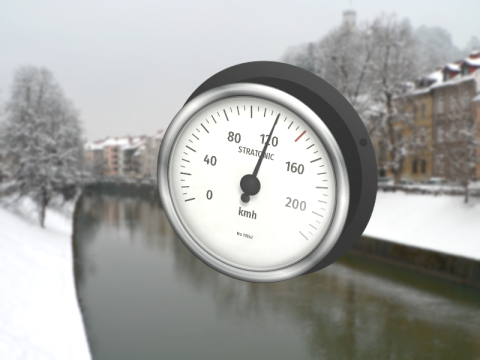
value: 120 (km/h)
